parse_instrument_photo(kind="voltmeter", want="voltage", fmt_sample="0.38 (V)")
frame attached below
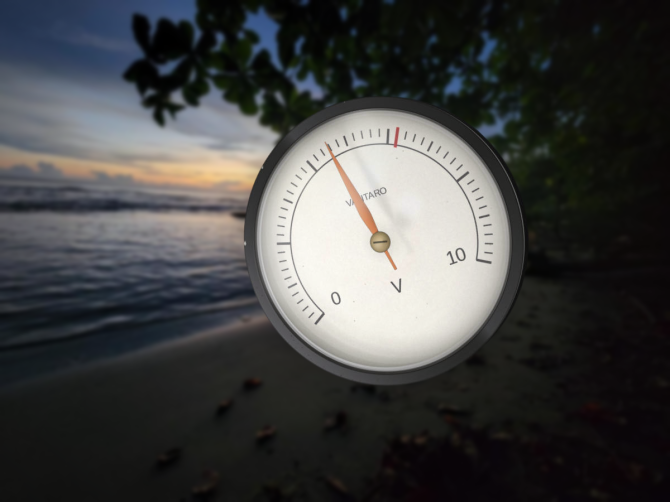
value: 4.6 (V)
